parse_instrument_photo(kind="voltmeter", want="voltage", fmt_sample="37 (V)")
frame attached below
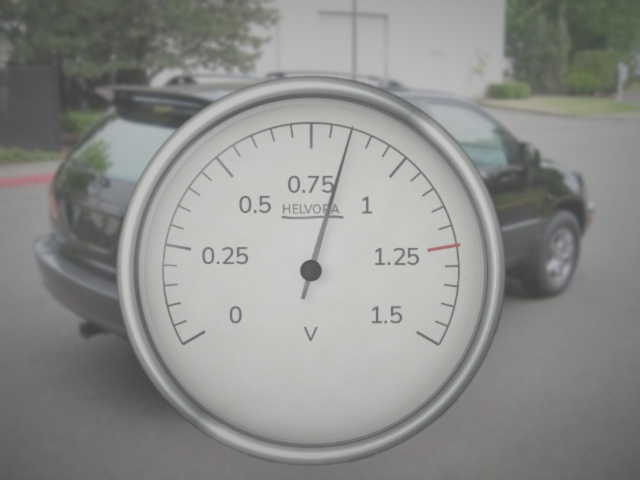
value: 0.85 (V)
